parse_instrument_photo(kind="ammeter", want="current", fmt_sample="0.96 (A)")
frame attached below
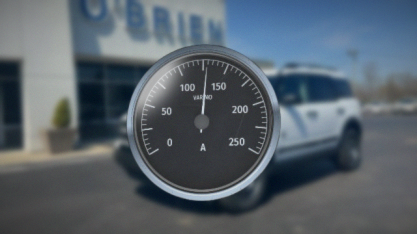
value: 130 (A)
